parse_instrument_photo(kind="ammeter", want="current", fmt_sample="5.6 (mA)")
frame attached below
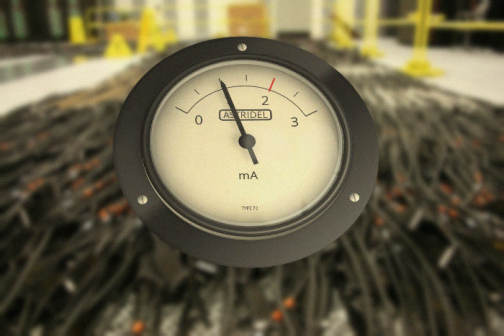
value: 1 (mA)
